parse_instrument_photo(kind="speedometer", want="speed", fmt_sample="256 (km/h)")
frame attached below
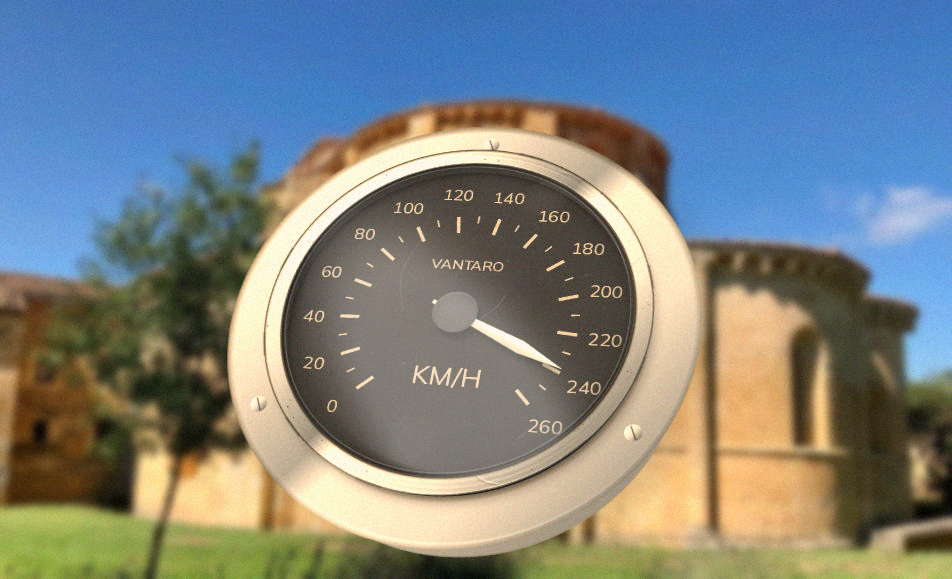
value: 240 (km/h)
